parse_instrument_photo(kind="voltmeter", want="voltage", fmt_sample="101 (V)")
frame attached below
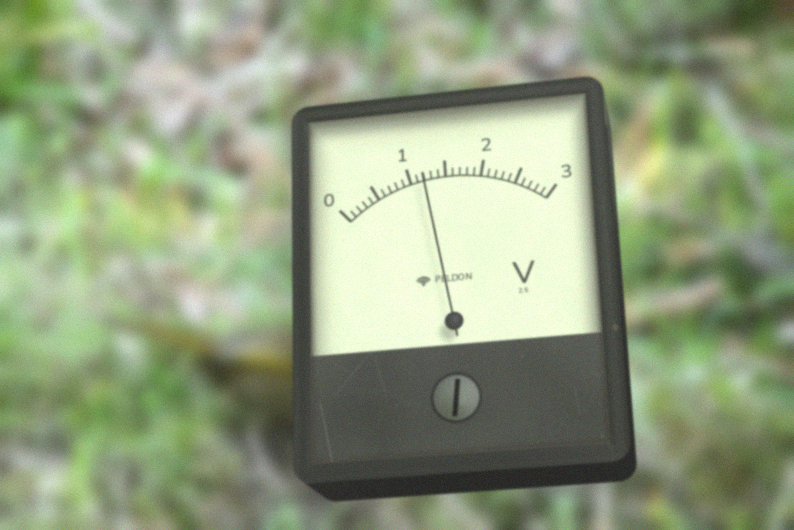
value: 1.2 (V)
